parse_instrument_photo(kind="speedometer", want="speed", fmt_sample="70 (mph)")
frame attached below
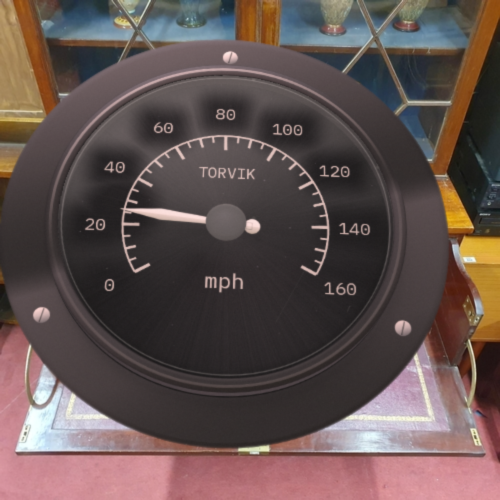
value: 25 (mph)
